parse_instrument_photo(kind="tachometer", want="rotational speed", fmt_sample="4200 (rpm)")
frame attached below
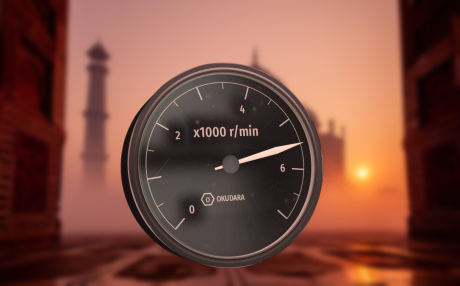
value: 5500 (rpm)
